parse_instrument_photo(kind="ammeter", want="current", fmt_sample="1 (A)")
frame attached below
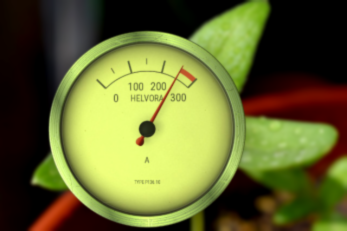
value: 250 (A)
